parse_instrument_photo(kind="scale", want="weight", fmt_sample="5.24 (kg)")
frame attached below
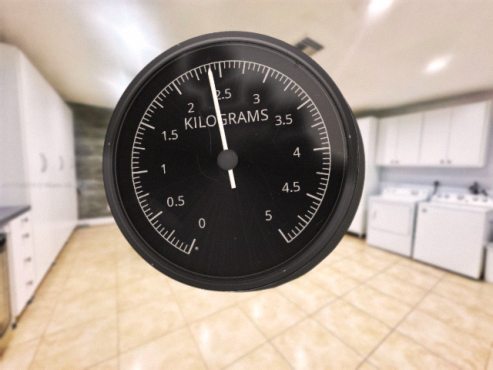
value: 2.4 (kg)
